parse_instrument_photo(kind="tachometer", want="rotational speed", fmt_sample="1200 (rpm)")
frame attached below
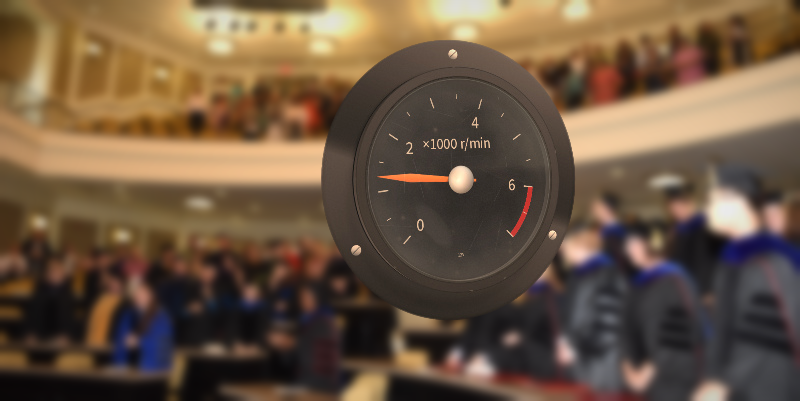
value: 1250 (rpm)
